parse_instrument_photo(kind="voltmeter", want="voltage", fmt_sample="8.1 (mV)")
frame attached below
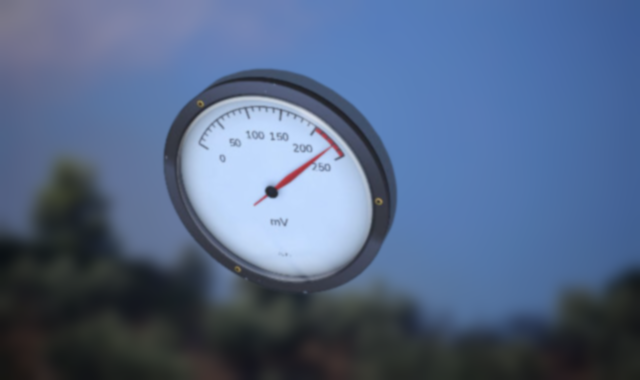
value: 230 (mV)
